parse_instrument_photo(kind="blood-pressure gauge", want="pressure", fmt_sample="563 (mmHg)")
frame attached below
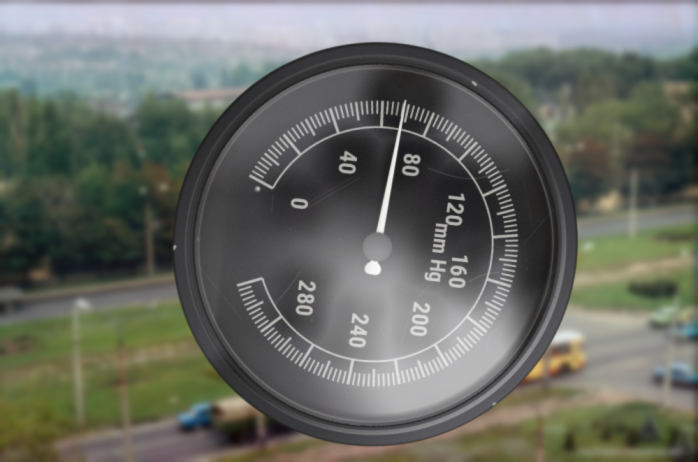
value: 68 (mmHg)
